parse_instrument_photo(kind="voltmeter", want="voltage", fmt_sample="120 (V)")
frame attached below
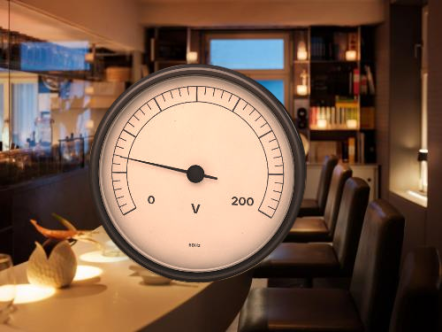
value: 35 (V)
